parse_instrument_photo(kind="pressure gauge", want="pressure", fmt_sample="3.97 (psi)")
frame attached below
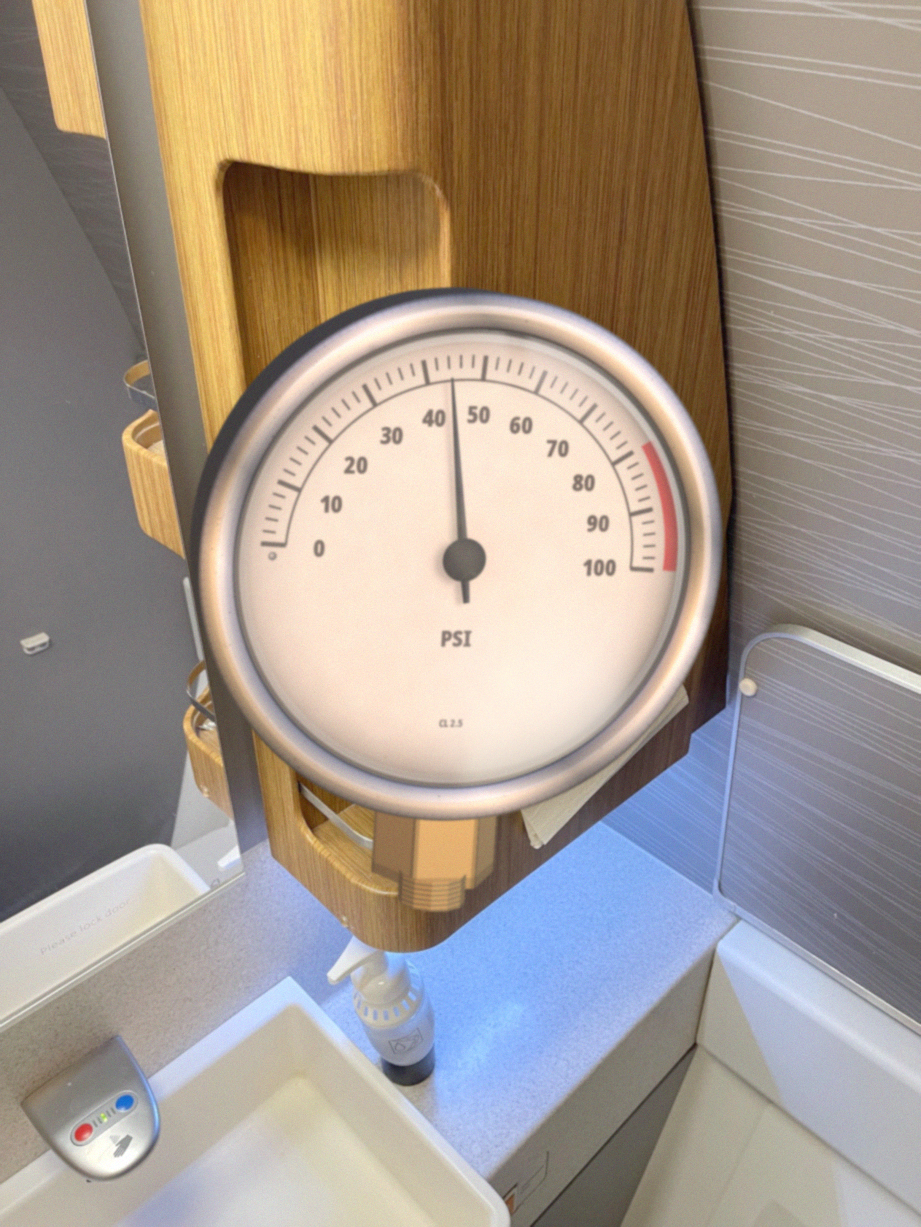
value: 44 (psi)
